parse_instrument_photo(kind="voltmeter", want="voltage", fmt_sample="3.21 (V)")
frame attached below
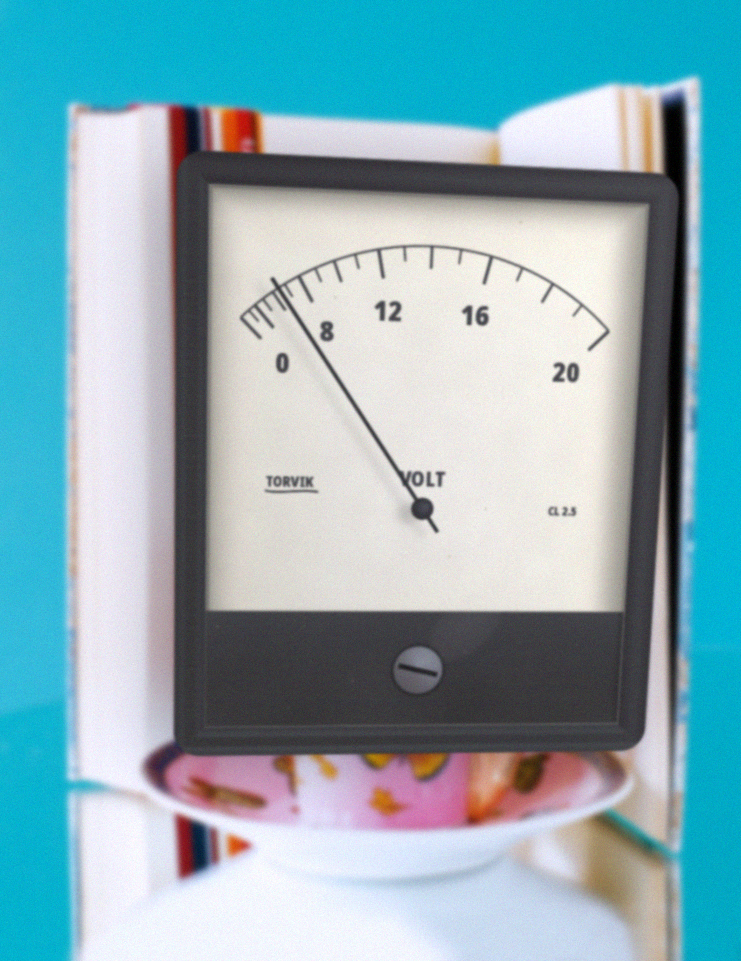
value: 6.5 (V)
